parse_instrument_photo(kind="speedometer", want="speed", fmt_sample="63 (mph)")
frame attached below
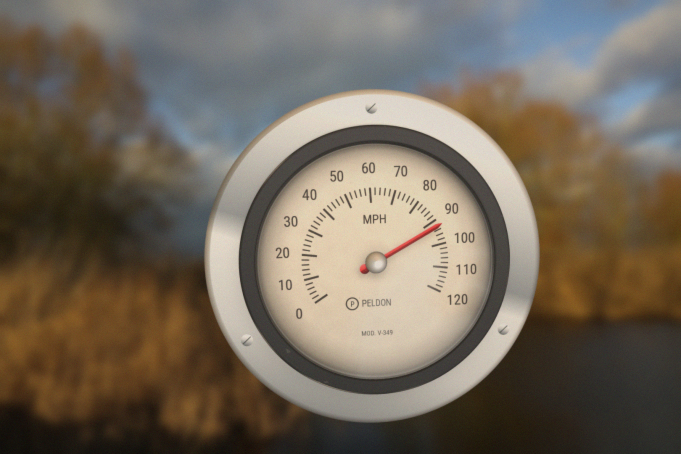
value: 92 (mph)
